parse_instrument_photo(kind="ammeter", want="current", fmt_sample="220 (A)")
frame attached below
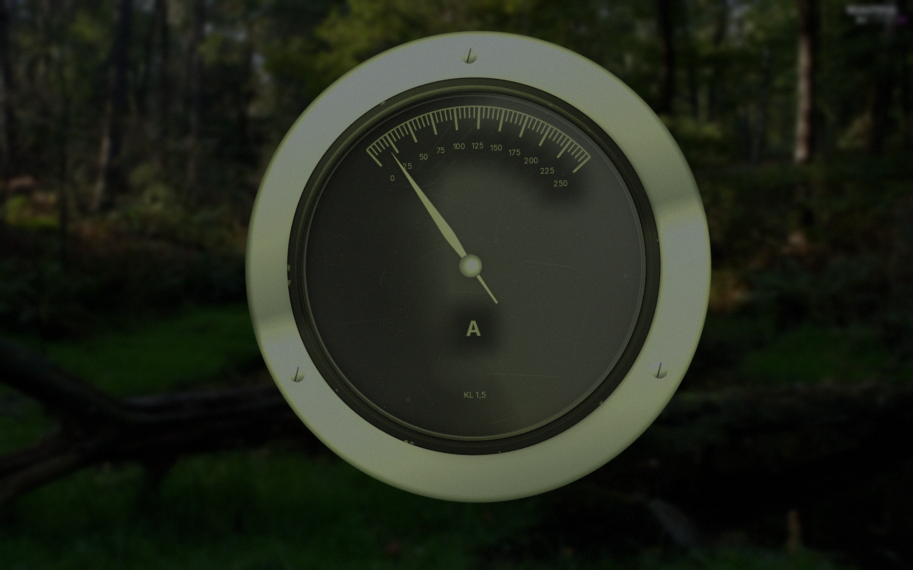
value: 20 (A)
